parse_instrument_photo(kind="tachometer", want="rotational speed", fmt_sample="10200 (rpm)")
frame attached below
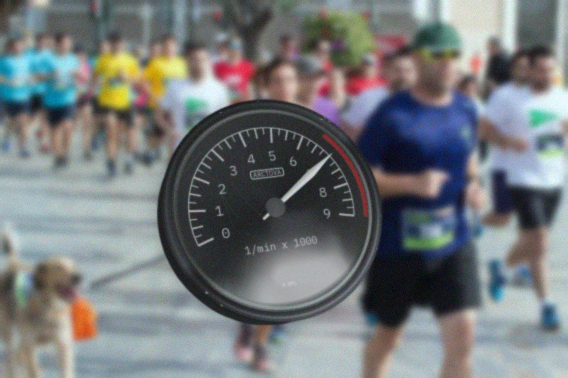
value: 7000 (rpm)
